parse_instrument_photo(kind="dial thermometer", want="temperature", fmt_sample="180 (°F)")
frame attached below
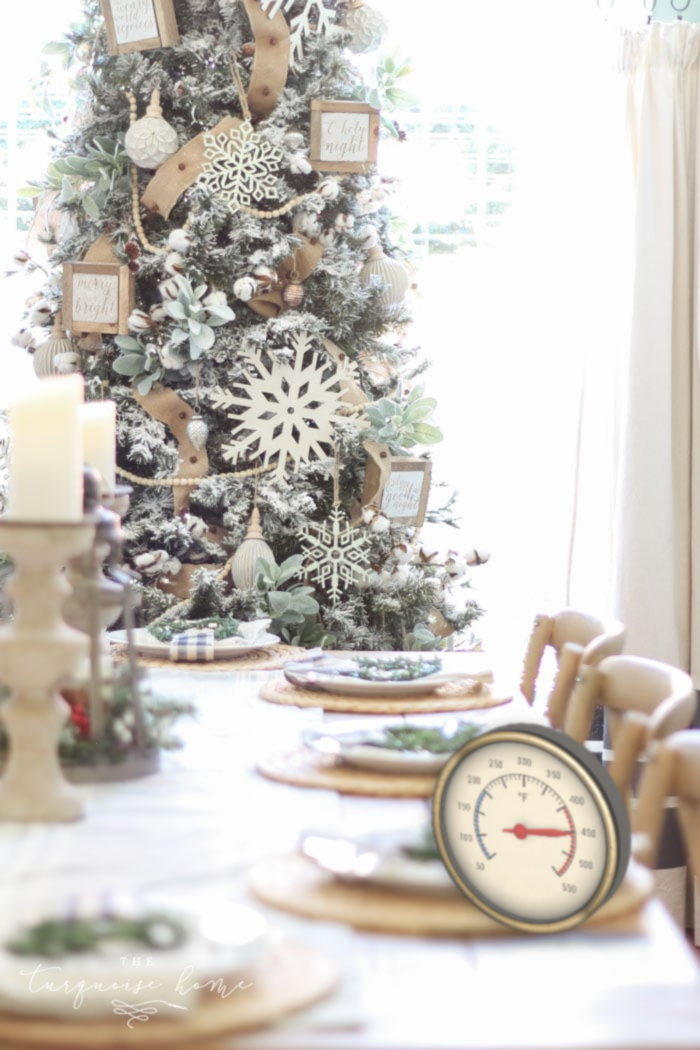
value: 450 (°F)
